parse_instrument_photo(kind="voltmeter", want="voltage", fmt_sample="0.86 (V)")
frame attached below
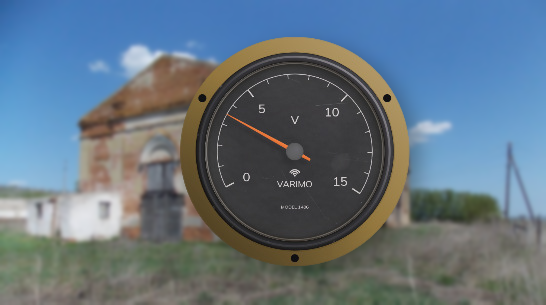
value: 3.5 (V)
